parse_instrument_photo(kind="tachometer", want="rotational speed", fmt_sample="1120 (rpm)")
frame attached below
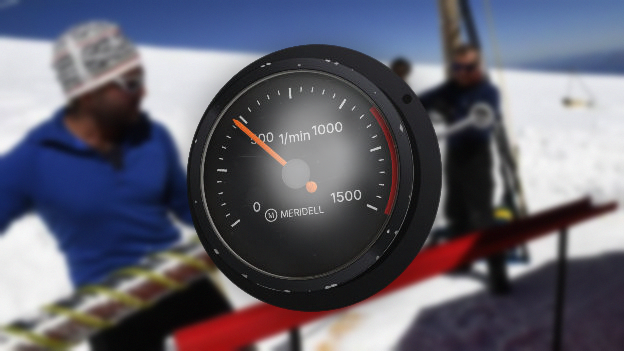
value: 475 (rpm)
